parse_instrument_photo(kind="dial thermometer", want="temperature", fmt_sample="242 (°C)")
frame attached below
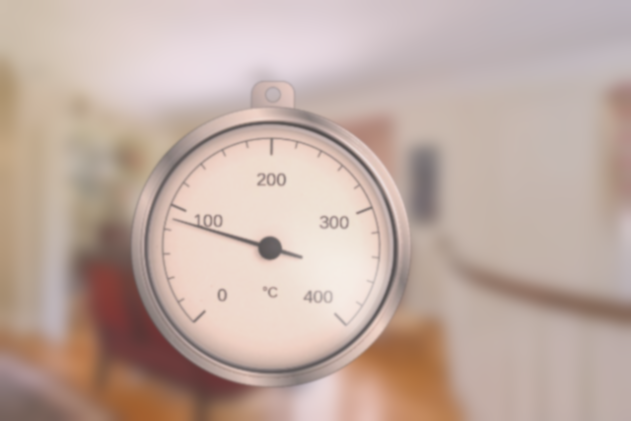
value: 90 (°C)
